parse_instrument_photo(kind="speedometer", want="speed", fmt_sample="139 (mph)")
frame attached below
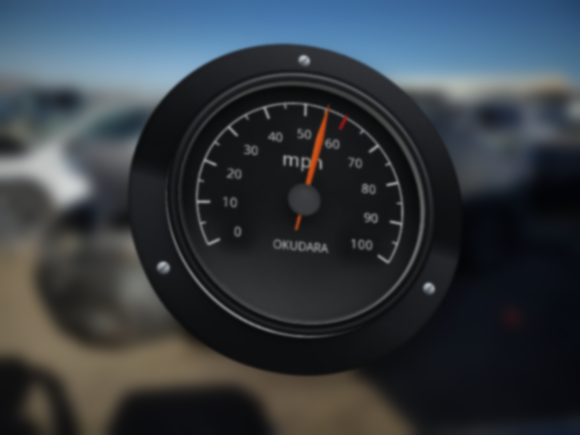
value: 55 (mph)
